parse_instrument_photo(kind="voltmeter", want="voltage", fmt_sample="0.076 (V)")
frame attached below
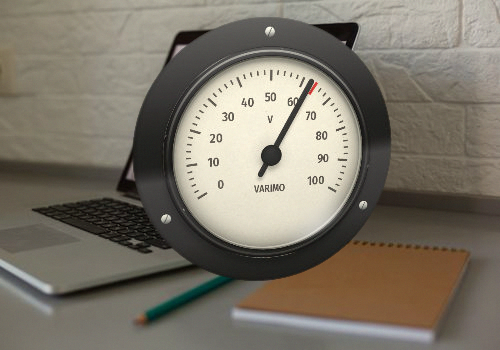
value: 62 (V)
